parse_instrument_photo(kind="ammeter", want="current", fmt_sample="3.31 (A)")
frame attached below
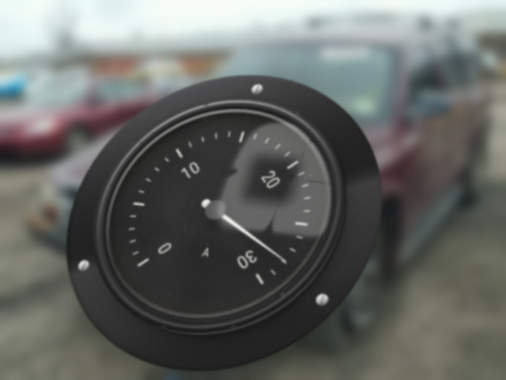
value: 28 (A)
